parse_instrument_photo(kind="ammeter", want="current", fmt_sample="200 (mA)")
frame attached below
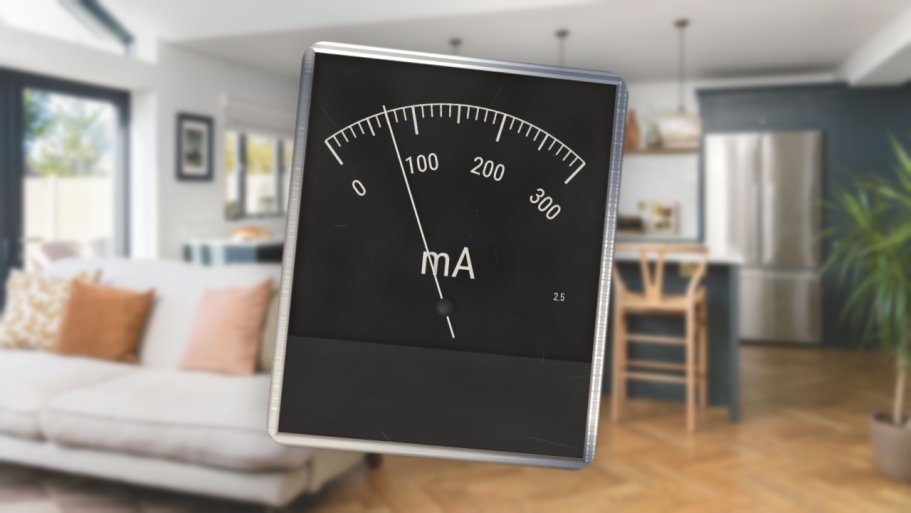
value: 70 (mA)
